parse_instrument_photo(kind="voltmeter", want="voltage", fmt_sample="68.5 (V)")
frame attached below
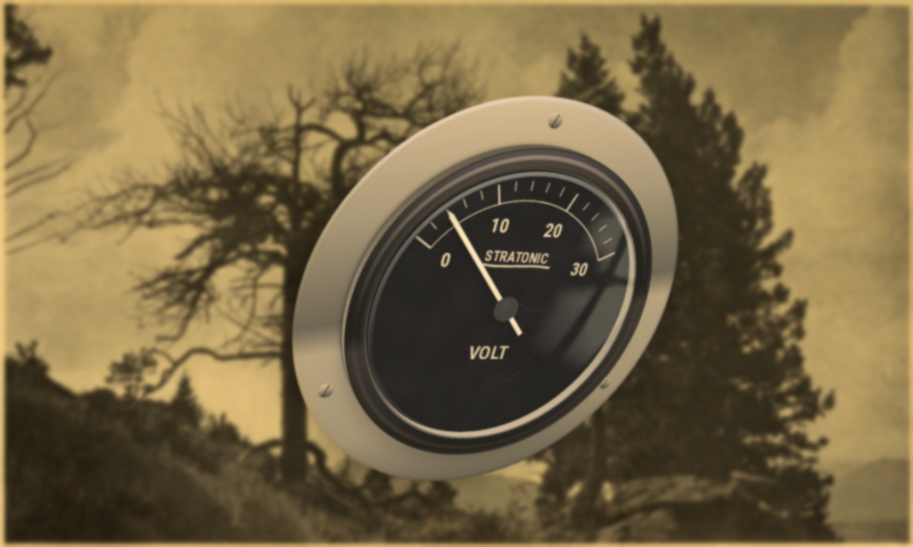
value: 4 (V)
